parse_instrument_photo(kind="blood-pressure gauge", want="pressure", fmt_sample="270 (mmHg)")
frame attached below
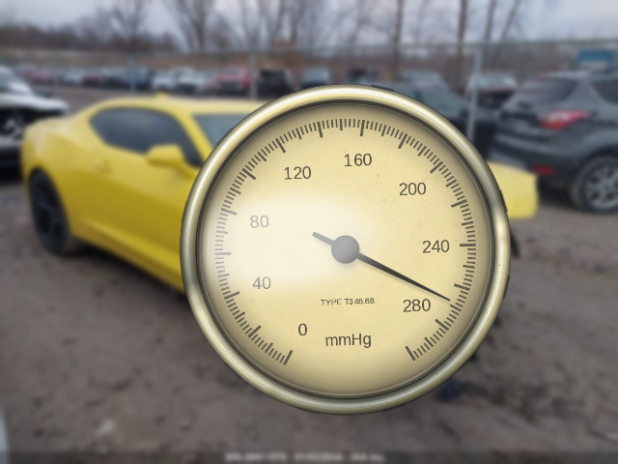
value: 268 (mmHg)
